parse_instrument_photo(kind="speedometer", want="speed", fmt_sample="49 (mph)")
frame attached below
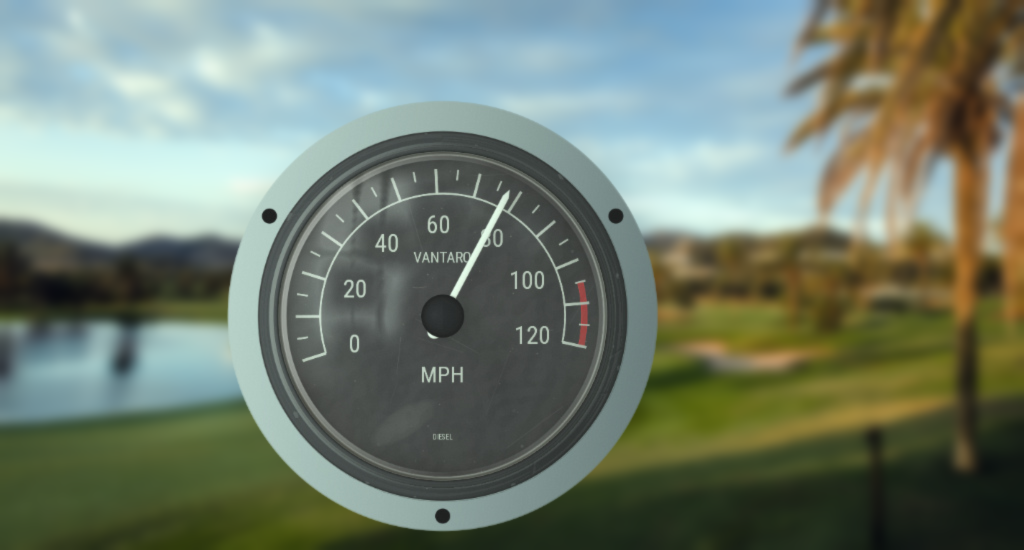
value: 77.5 (mph)
